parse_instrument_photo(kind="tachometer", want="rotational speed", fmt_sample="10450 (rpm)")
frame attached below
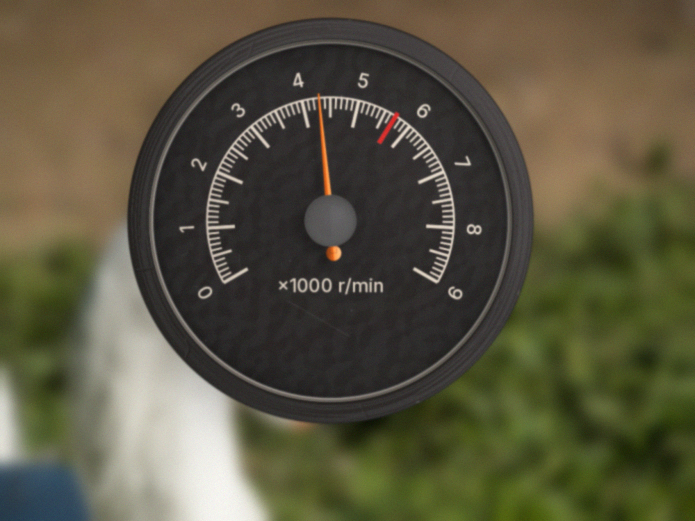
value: 4300 (rpm)
